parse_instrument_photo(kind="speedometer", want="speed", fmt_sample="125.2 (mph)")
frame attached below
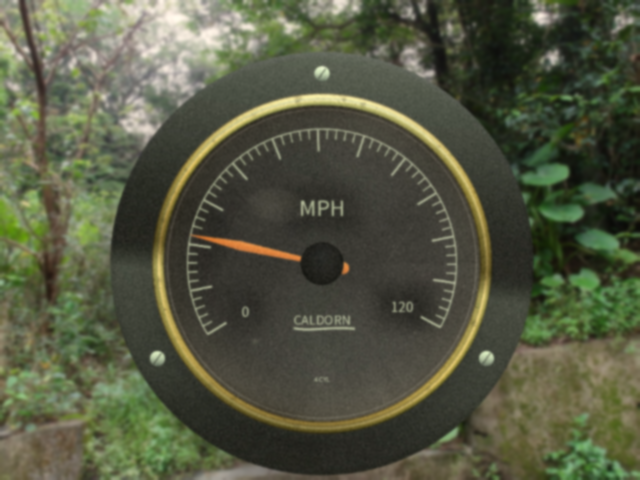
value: 22 (mph)
